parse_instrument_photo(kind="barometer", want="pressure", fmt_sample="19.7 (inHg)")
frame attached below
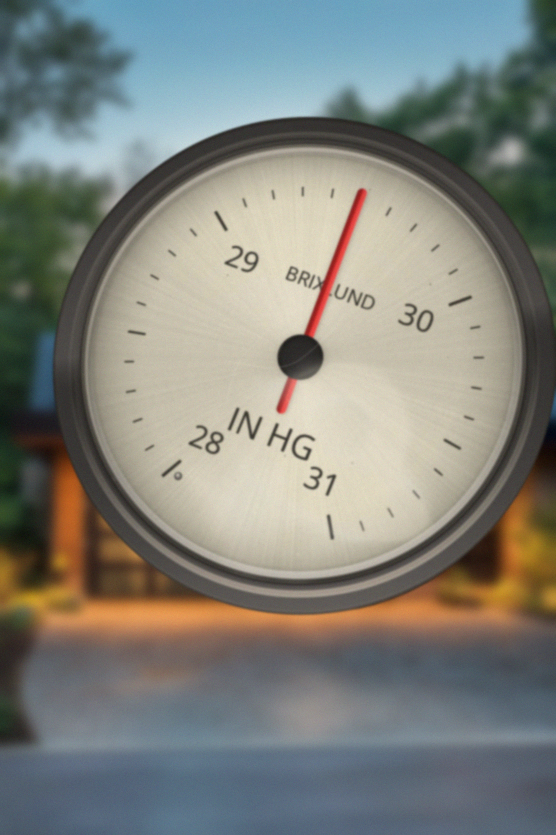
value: 29.5 (inHg)
